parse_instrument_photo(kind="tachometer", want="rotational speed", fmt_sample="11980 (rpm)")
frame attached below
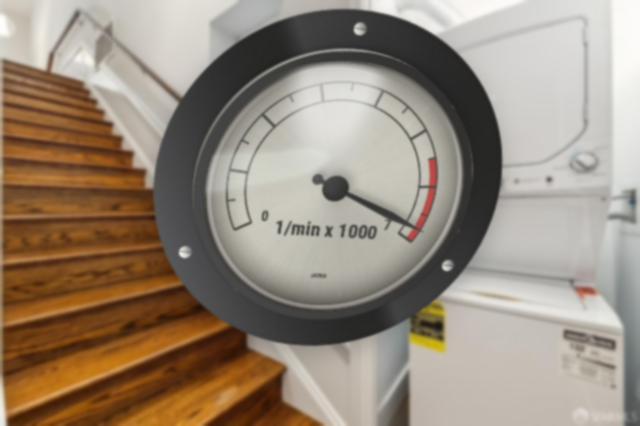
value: 6750 (rpm)
